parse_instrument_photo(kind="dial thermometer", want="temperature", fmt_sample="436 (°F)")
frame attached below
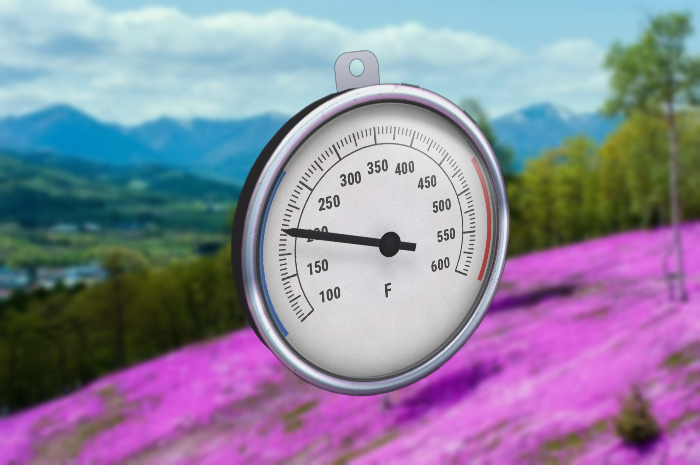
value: 200 (°F)
